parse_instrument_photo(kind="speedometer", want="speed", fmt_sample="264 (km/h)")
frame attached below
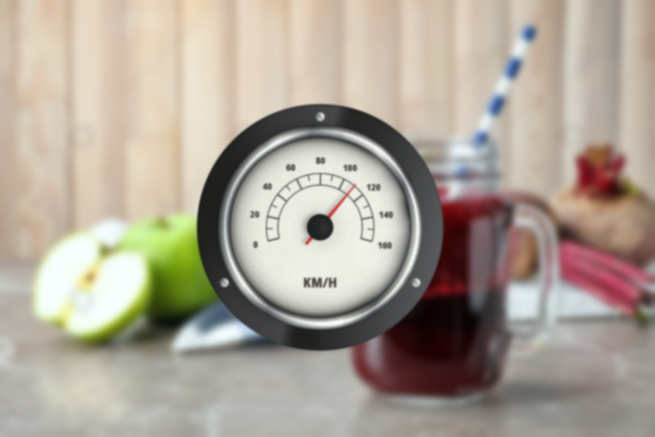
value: 110 (km/h)
